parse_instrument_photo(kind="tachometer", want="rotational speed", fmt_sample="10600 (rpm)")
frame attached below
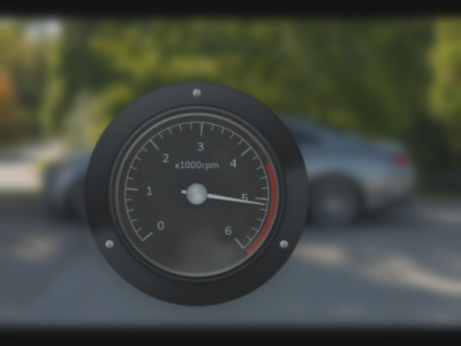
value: 5100 (rpm)
